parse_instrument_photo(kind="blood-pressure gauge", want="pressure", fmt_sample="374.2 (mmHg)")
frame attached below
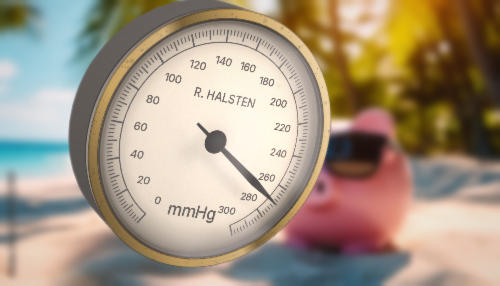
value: 270 (mmHg)
